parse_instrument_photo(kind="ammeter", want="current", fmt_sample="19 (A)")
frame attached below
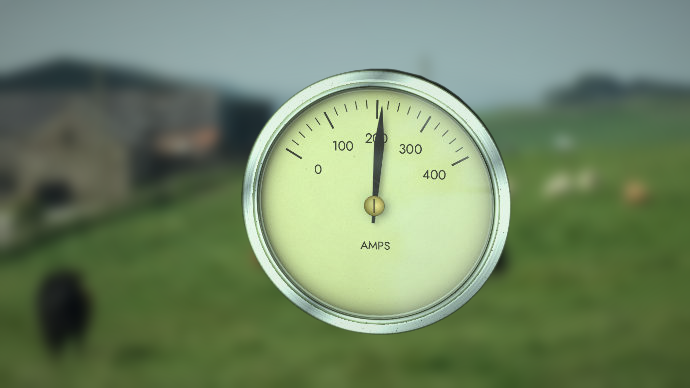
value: 210 (A)
